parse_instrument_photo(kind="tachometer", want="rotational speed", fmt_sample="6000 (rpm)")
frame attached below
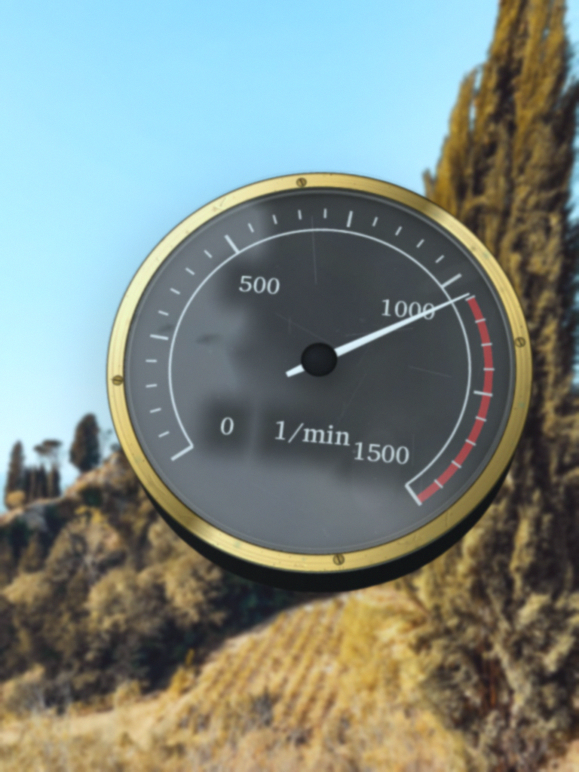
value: 1050 (rpm)
